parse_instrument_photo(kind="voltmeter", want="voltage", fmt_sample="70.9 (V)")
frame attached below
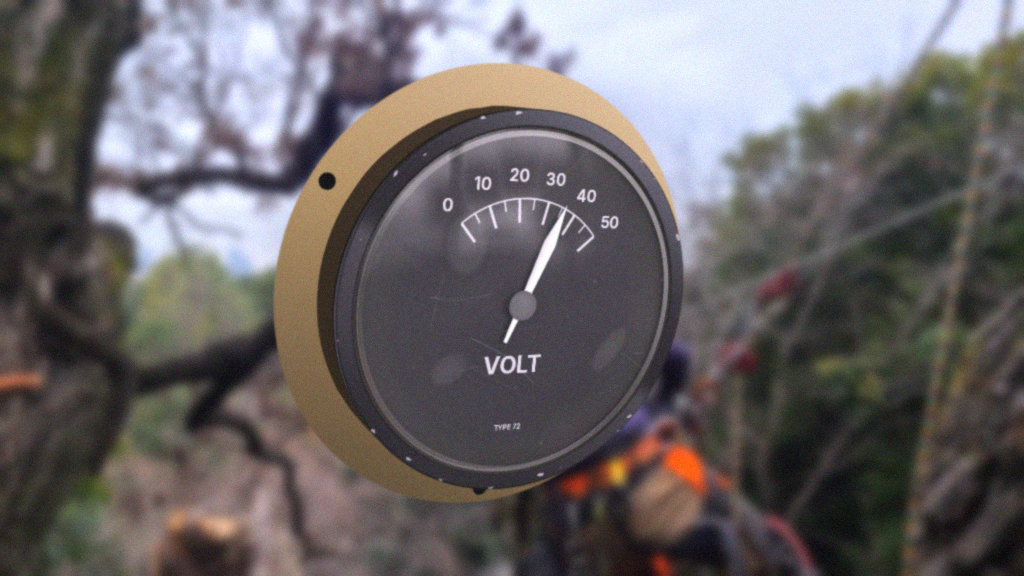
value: 35 (V)
